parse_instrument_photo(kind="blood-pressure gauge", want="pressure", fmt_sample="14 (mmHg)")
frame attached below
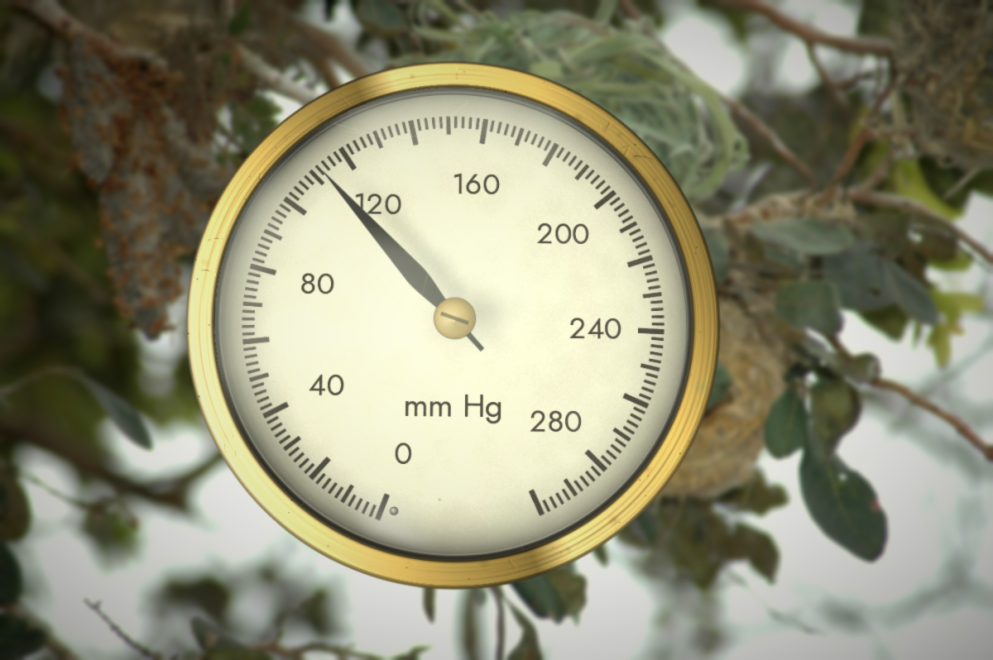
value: 112 (mmHg)
